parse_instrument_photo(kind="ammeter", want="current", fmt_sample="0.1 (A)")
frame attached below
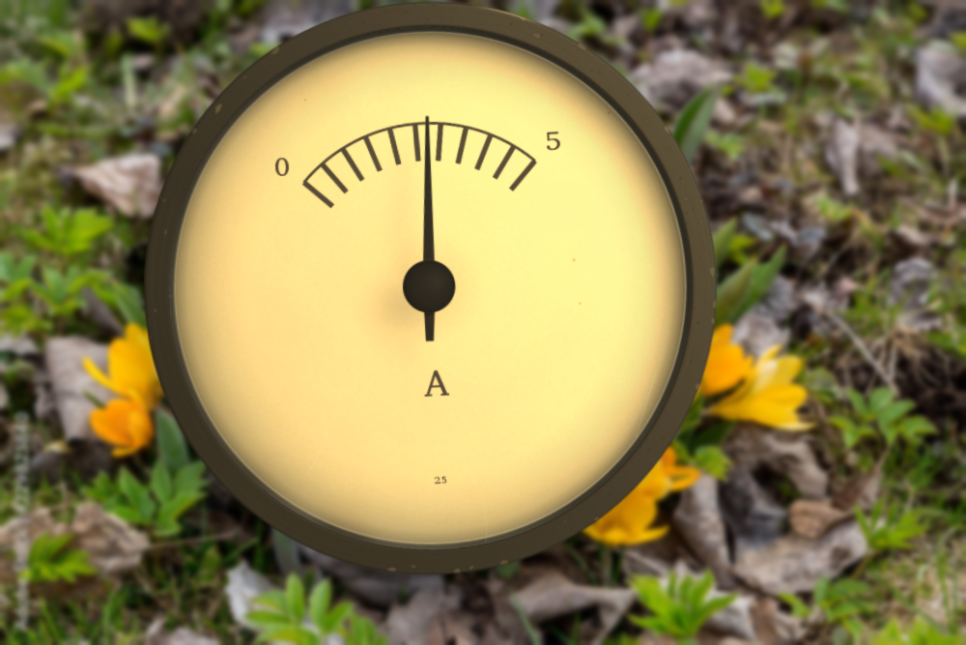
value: 2.75 (A)
